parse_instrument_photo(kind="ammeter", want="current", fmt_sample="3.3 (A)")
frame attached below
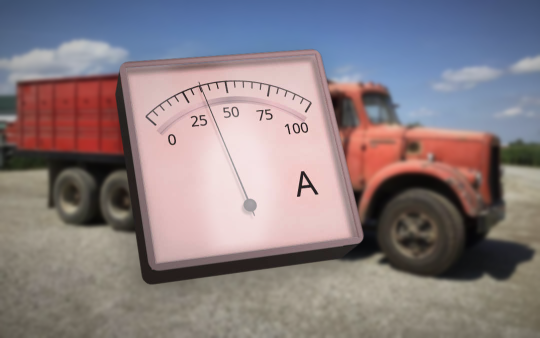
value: 35 (A)
